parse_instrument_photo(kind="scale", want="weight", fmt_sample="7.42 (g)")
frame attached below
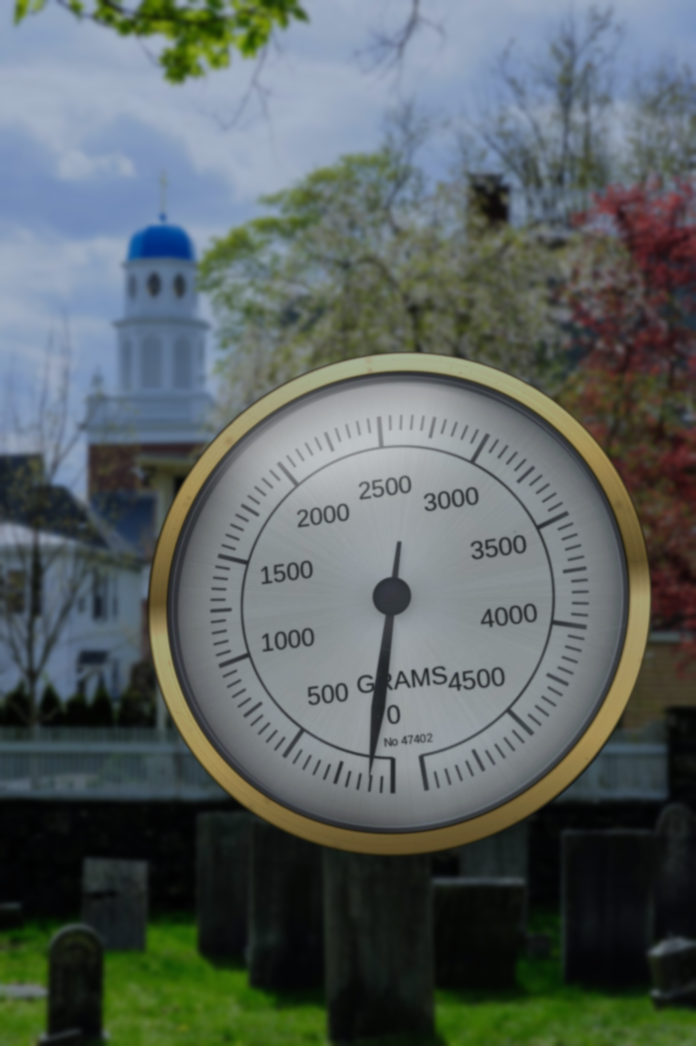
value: 100 (g)
